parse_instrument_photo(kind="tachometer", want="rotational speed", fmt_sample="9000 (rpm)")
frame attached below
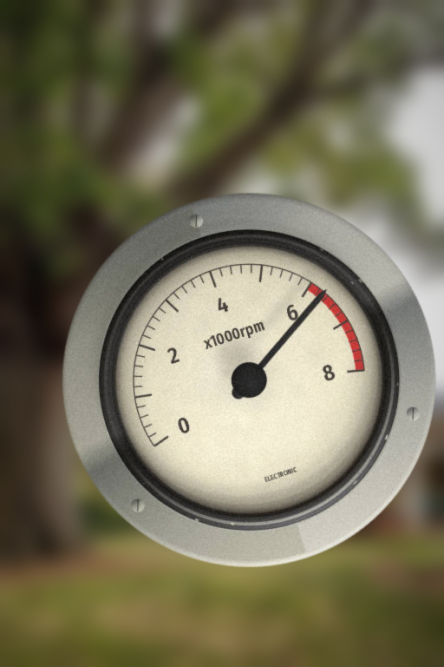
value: 6300 (rpm)
